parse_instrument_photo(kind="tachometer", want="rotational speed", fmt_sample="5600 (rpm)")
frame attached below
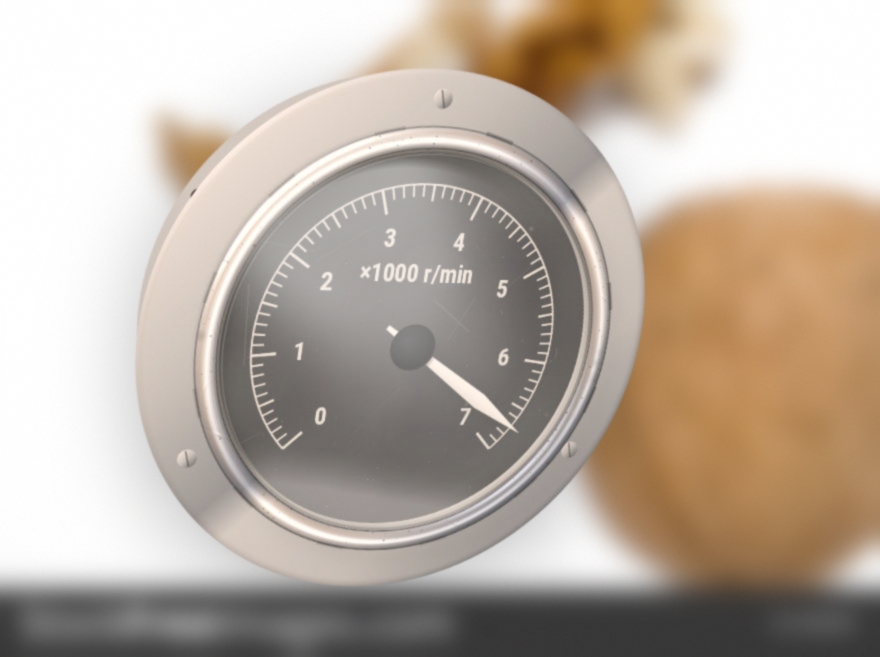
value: 6700 (rpm)
